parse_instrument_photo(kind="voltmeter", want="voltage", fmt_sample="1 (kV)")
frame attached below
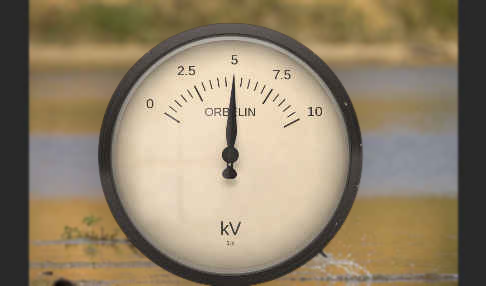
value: 5 (kV)
